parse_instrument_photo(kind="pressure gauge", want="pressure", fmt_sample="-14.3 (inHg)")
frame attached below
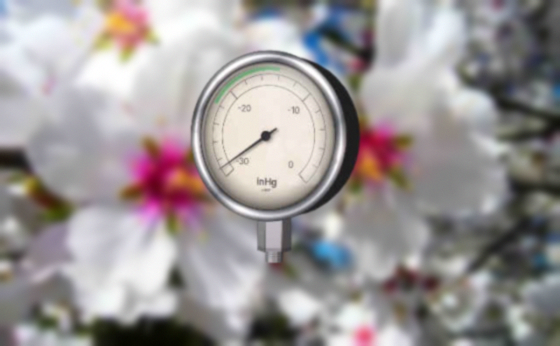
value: -29 (inHg)
